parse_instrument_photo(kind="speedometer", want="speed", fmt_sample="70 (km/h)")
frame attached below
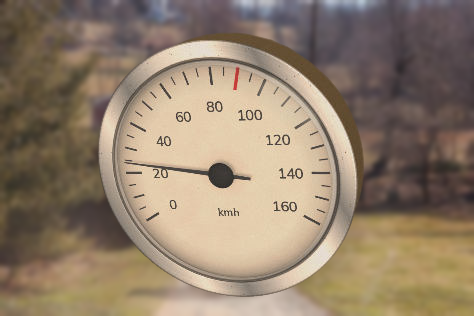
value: 25 (km/h)
